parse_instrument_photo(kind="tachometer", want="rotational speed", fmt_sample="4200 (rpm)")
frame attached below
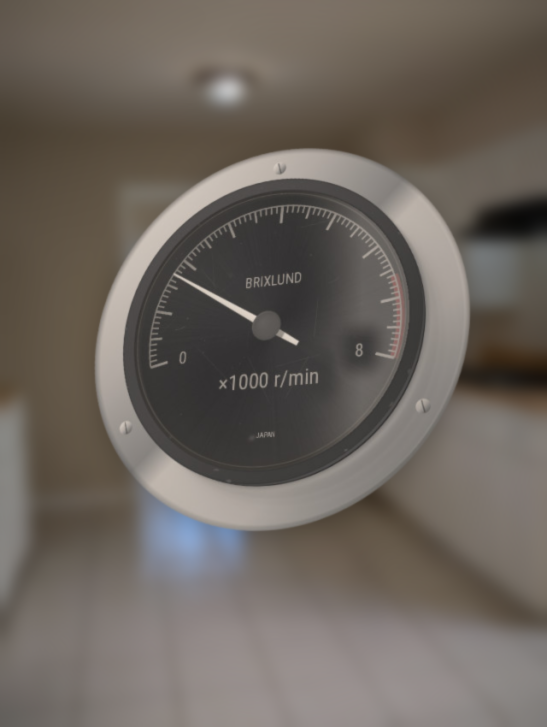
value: 1700 (rpm)
